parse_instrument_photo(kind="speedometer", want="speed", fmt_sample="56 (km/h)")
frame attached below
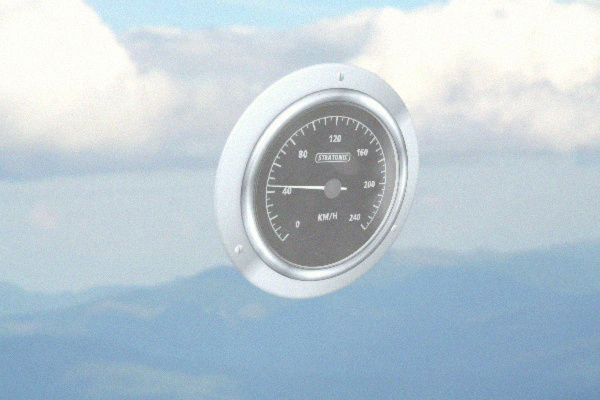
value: 45 (km/h)
